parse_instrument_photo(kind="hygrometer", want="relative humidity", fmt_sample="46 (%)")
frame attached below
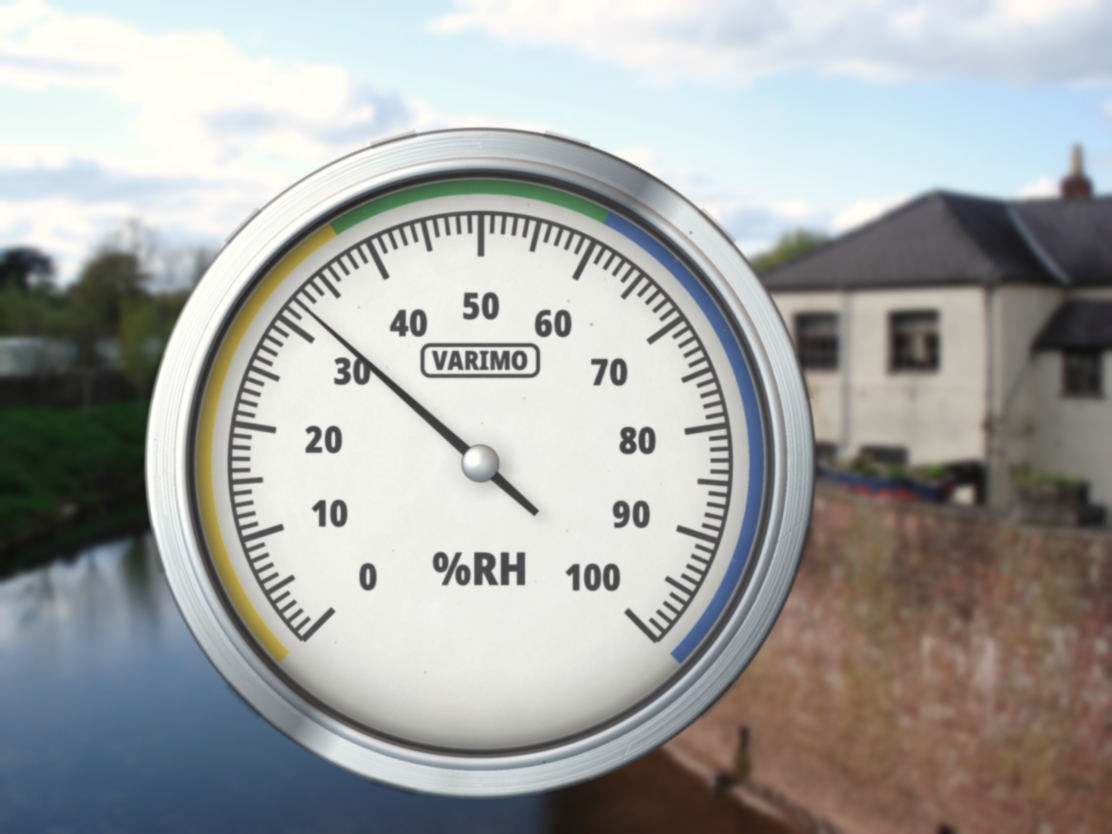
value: 32 (%)
